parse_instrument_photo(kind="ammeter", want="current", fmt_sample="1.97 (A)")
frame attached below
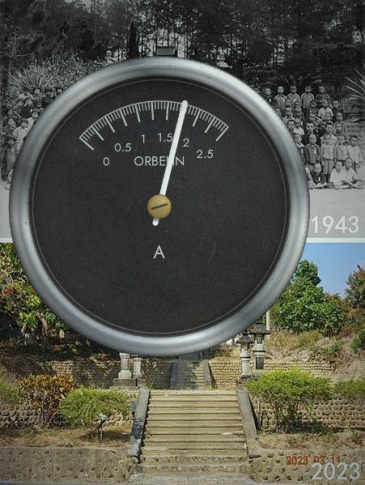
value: 1.75 (A)
